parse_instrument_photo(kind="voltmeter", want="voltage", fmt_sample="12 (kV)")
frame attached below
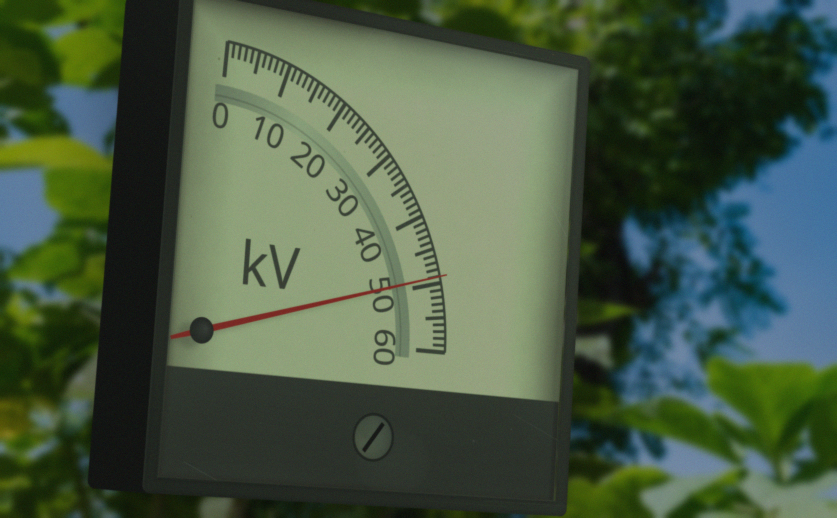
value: 49 (kV)
